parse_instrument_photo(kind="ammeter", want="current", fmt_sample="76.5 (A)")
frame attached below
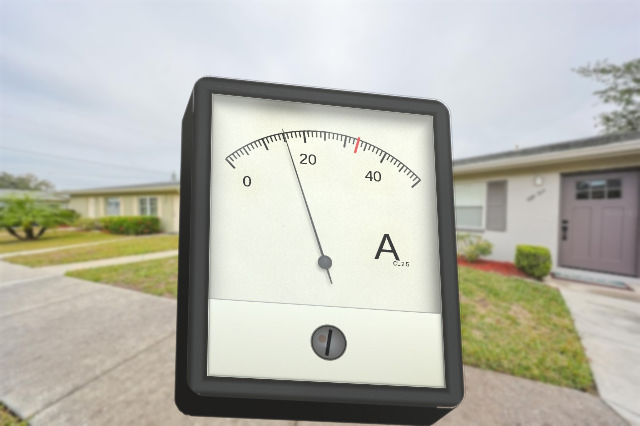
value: 15 (A)
